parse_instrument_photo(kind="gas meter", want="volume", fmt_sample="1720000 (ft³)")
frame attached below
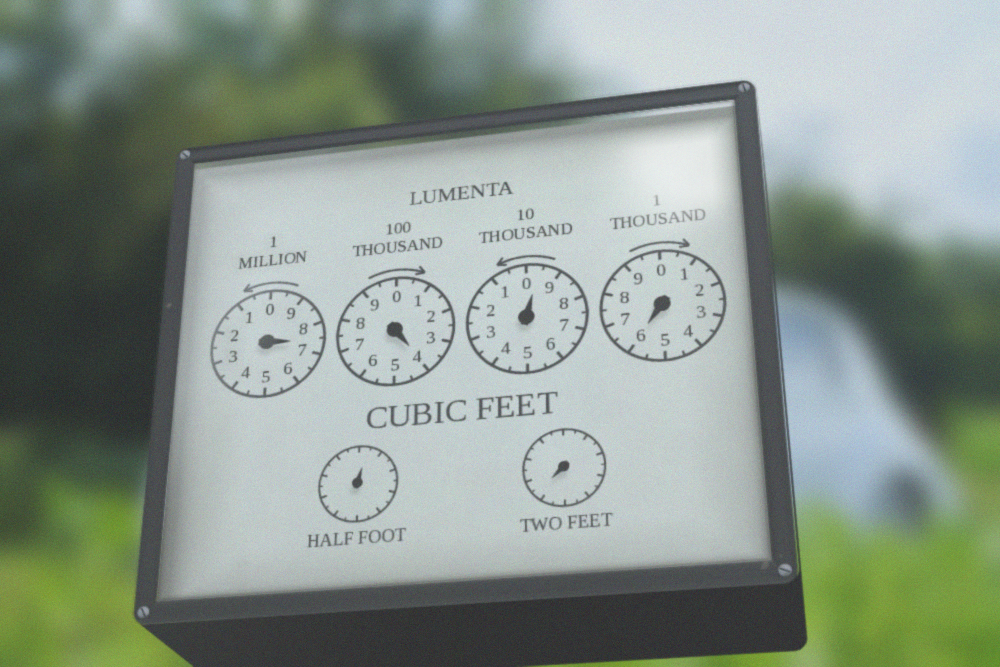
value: 739600 (ft³)
